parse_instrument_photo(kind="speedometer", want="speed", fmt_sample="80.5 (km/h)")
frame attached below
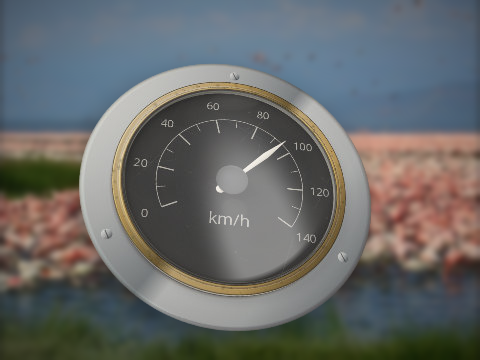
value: 95 (km/h)
